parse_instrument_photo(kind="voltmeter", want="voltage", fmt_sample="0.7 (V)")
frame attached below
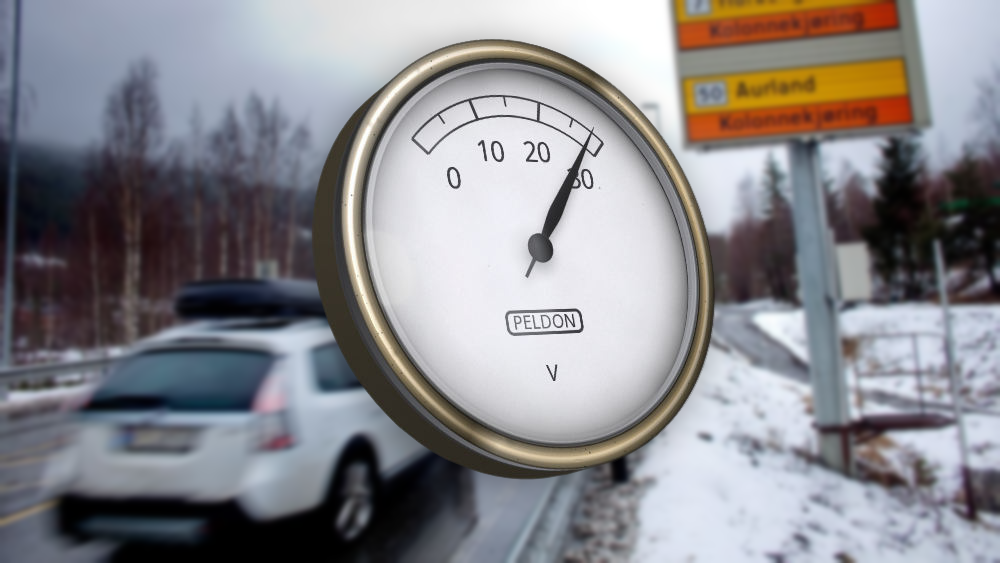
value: 27.5 (V)
